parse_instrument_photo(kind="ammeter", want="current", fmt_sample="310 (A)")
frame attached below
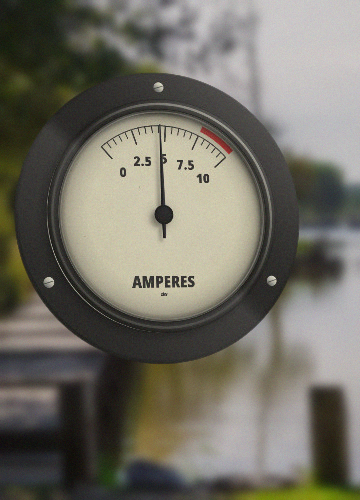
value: 4.5 (A)
